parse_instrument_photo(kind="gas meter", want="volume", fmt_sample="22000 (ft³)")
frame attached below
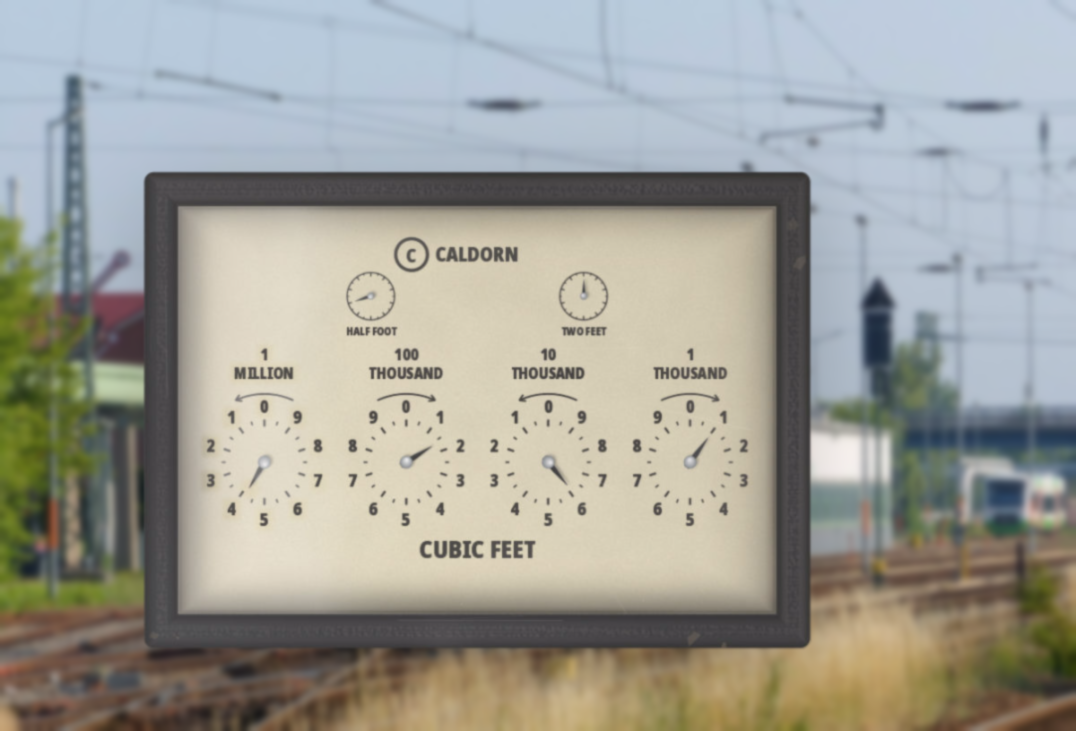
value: 416100 (ft³)
